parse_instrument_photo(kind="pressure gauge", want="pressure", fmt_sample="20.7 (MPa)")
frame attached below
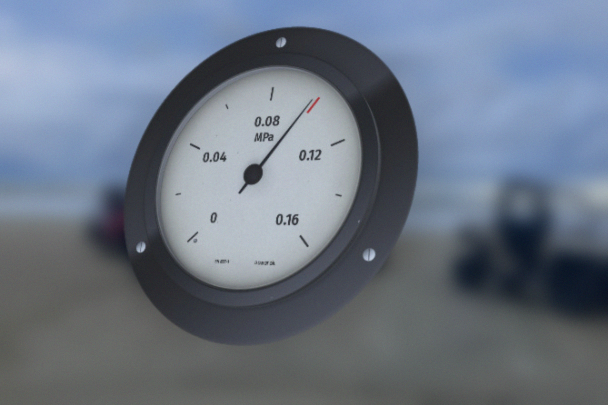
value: 0.1 (MPa)
